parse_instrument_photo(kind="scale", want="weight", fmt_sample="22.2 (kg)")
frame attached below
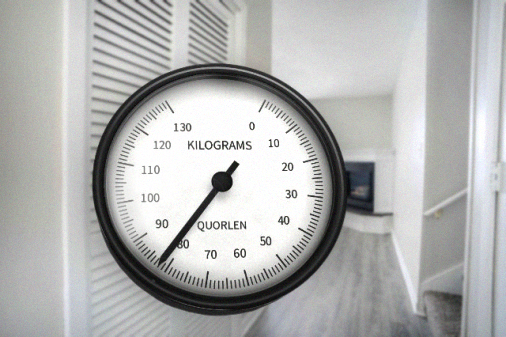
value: 82 (kg)
